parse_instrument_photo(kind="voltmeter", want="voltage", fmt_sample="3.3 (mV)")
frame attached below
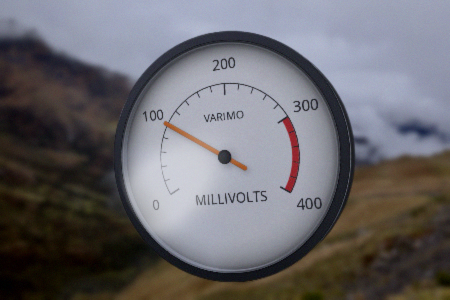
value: 100 (mV)
